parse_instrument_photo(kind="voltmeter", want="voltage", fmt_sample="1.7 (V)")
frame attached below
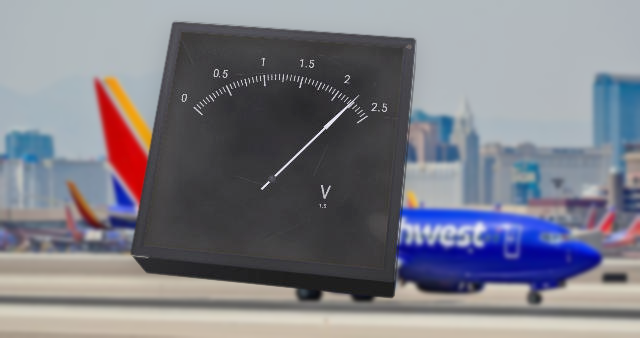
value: 2.25 (V)
